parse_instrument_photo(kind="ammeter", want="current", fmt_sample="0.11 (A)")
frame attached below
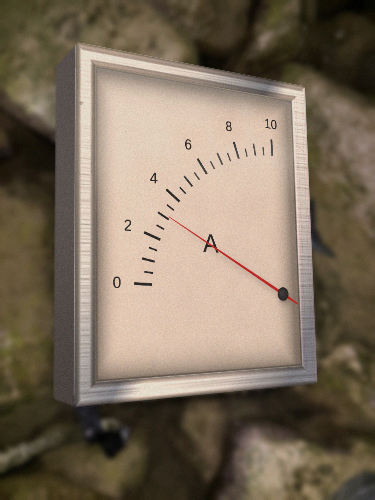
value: 3 (A)
